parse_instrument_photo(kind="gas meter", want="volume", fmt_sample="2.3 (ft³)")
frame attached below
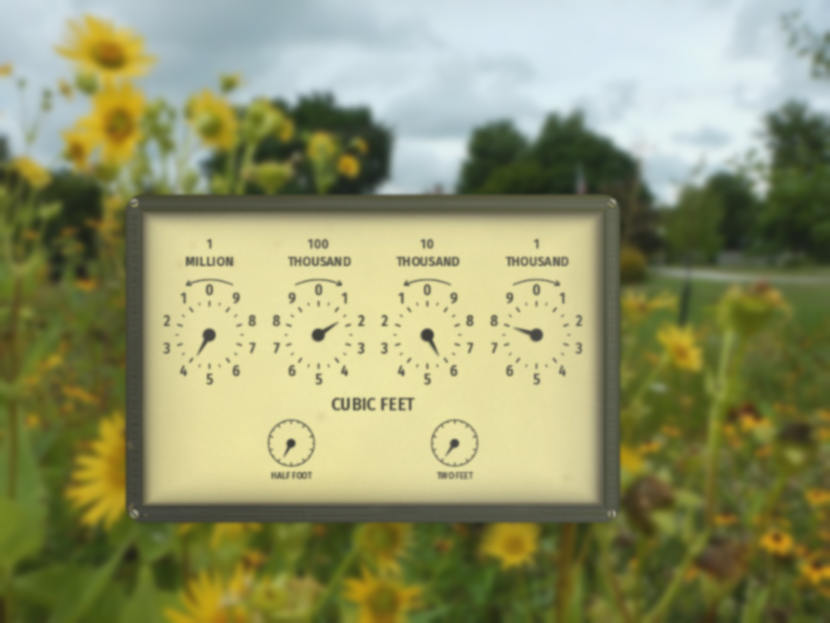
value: 415800 (ft³)
